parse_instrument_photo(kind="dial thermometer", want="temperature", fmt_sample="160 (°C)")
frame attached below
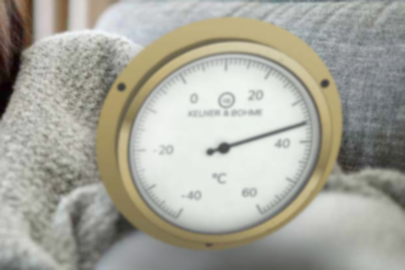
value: 35 (°C)
